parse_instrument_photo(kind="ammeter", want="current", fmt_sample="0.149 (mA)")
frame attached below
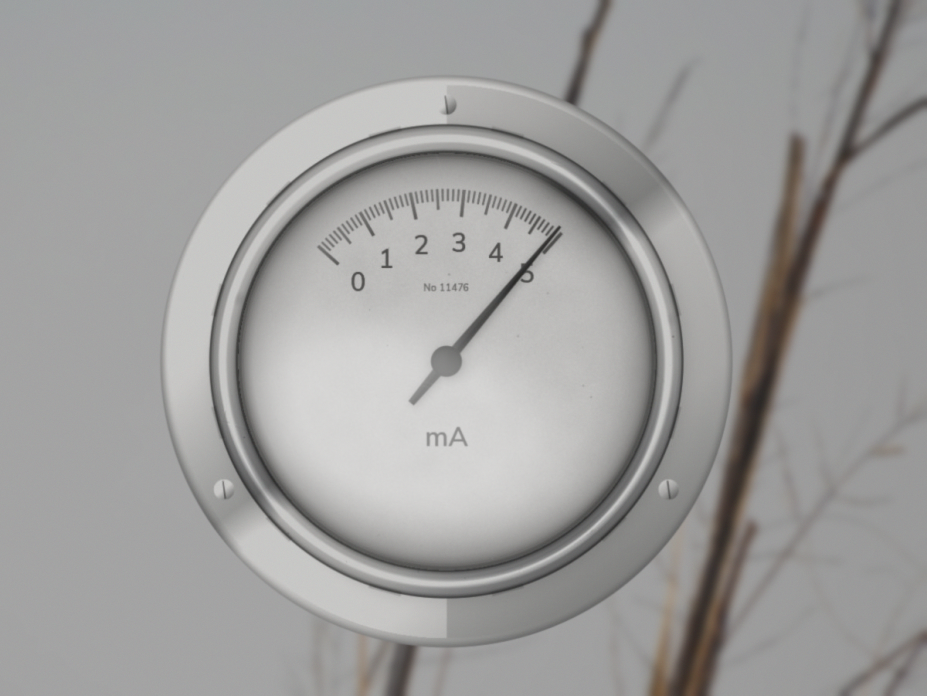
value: 4.9 (mA)
